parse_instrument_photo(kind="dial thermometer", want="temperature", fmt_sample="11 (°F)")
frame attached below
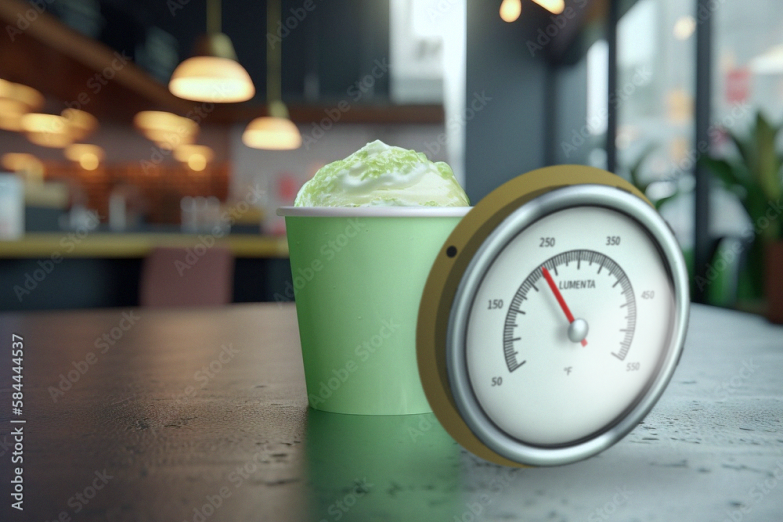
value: 225 (°F)
